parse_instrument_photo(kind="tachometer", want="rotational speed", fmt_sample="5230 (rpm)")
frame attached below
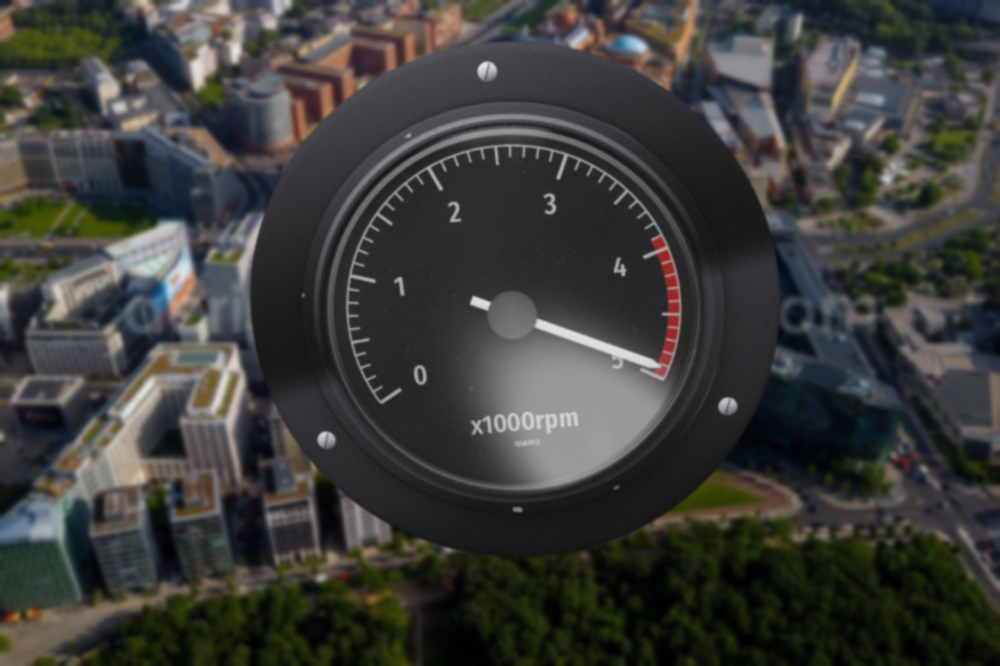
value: 4900 (rpm)
